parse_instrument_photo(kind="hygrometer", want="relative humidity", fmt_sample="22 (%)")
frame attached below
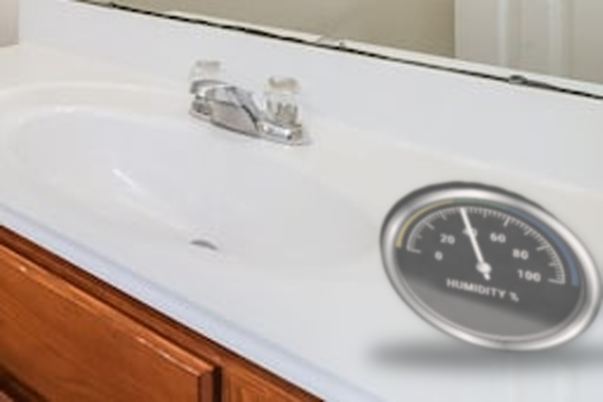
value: 40 (%)
